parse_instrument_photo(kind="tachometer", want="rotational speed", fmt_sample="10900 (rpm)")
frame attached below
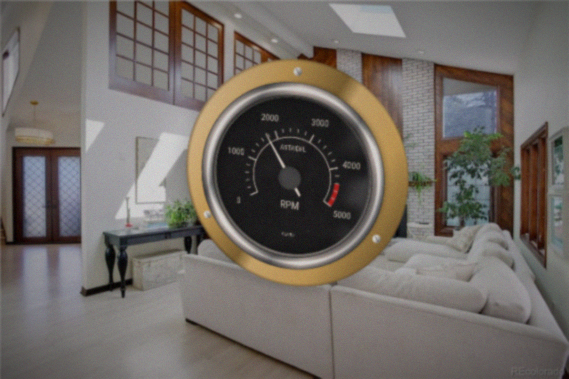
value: 1800 (rpm)
